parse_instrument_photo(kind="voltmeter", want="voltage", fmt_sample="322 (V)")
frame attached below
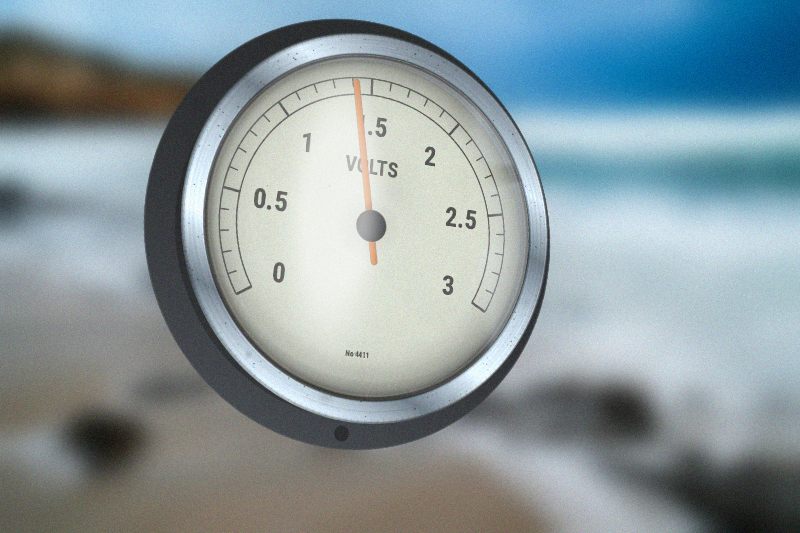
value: 1.4 (V)
